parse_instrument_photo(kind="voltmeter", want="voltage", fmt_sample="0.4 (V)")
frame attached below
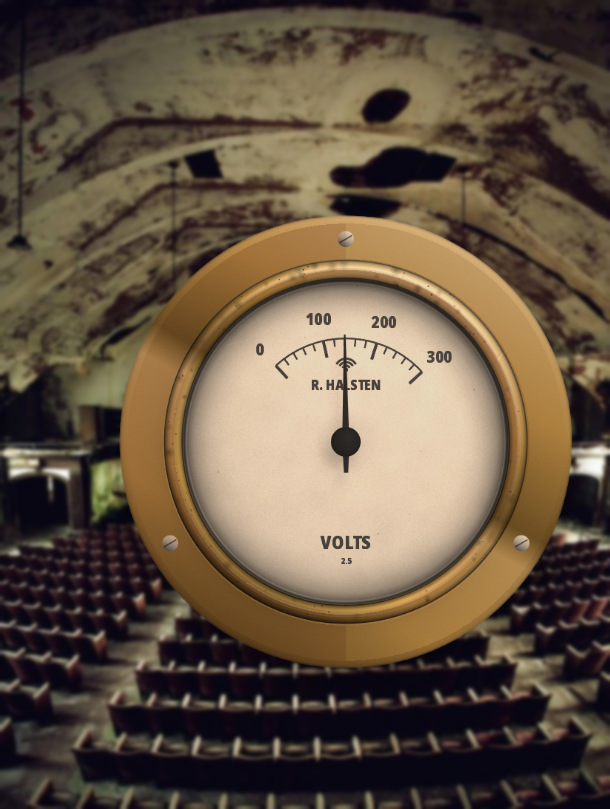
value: 140 (V)
